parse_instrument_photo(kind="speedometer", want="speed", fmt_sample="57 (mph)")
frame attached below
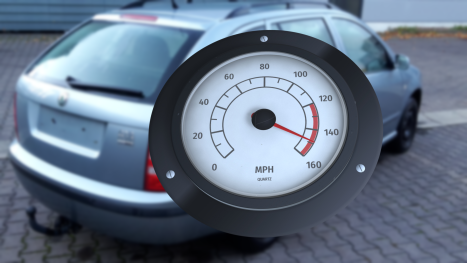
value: 150 (mph)
